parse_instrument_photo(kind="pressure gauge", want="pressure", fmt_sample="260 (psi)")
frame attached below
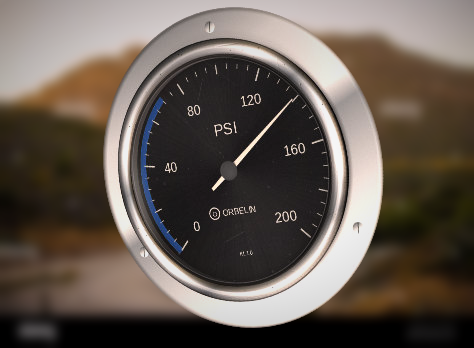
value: 140 (psi)
